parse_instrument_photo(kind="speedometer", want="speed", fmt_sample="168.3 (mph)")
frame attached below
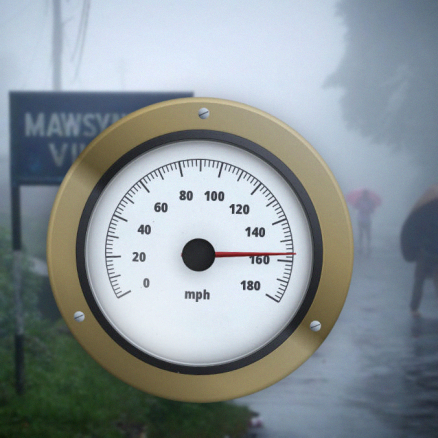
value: 156 (mph)
